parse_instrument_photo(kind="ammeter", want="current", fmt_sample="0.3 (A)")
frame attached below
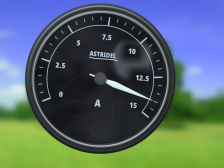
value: 14 (A)
